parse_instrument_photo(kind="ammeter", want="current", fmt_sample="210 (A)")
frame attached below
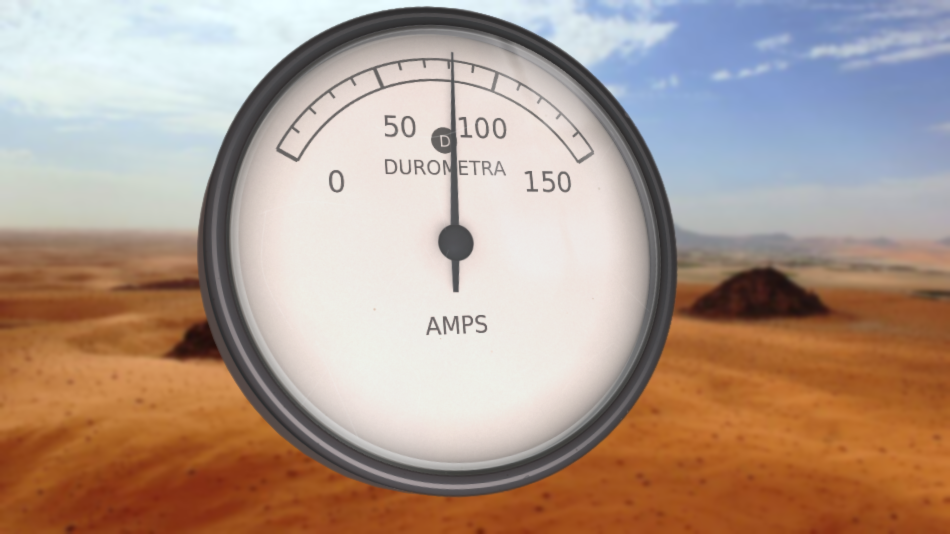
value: 80 (A)
